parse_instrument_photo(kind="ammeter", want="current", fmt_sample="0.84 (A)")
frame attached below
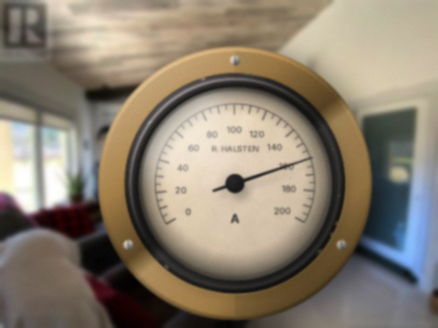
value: 160 (A)
